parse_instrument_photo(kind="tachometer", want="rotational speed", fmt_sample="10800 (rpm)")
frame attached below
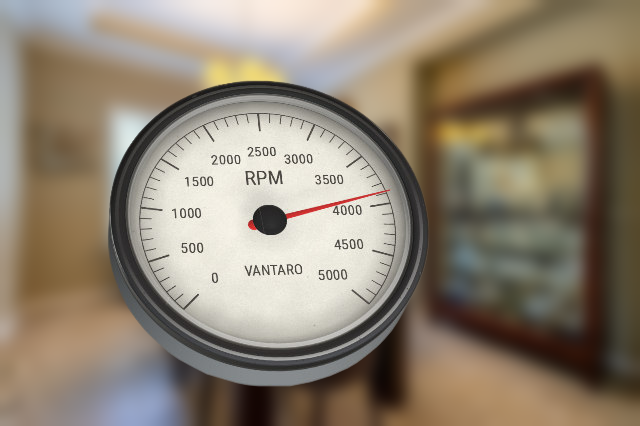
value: 3900 (rpm)
